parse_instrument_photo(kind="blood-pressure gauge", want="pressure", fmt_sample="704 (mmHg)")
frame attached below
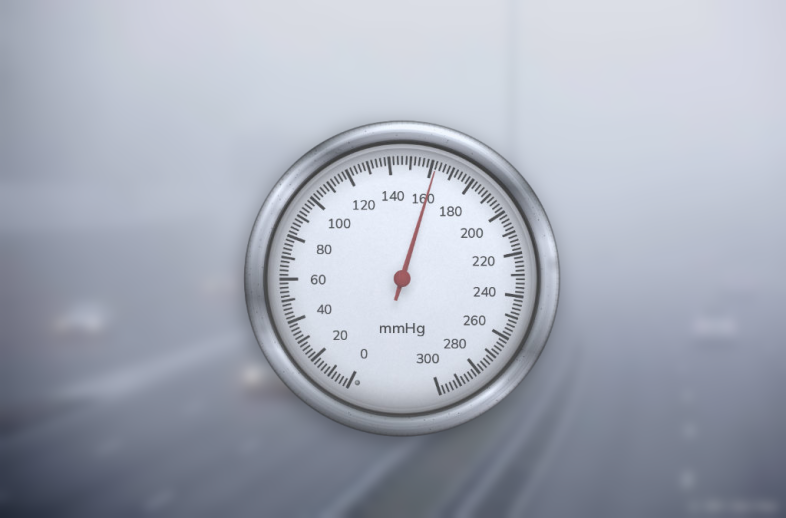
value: 162 (mmHg)
